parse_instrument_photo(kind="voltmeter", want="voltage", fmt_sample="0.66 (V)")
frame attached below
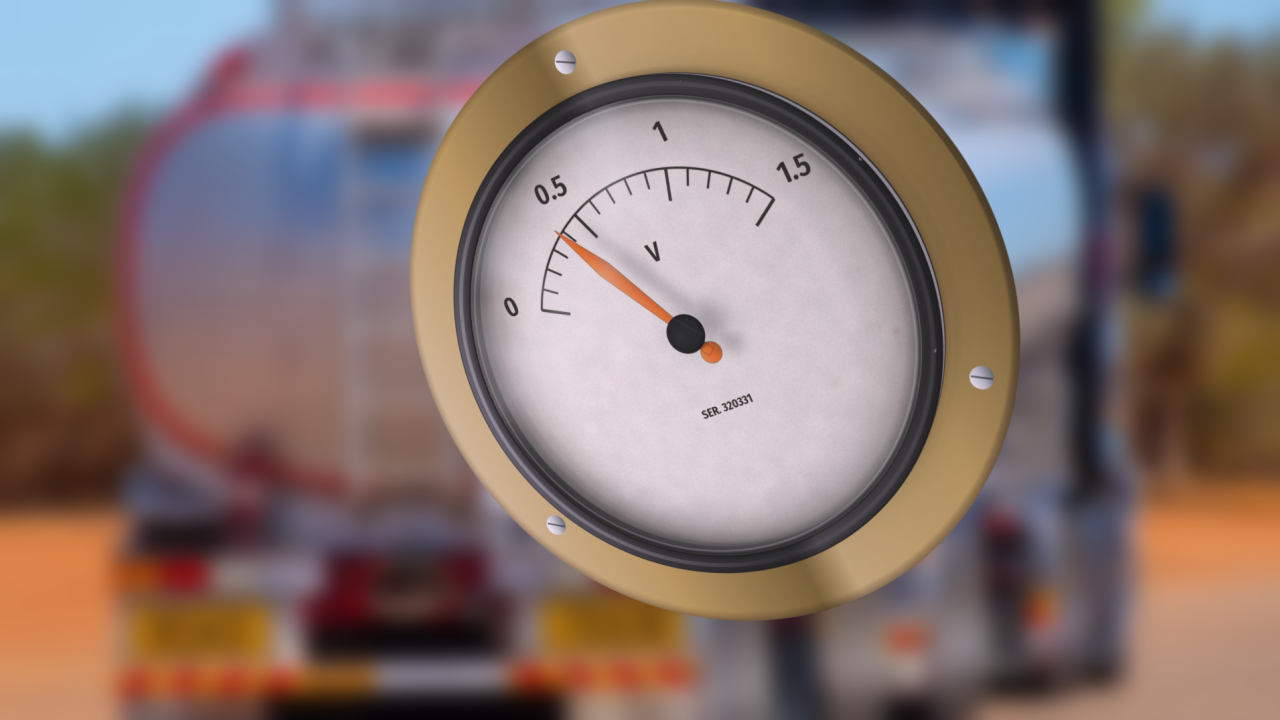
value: 0.4 (V)
